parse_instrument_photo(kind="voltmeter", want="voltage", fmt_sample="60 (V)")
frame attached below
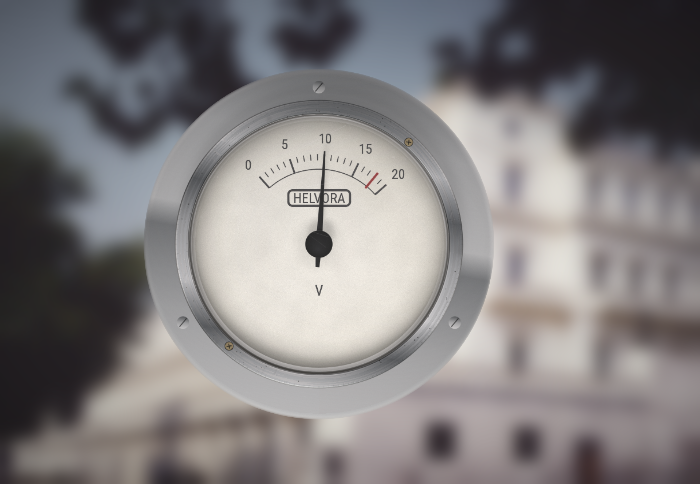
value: 10 (V)
